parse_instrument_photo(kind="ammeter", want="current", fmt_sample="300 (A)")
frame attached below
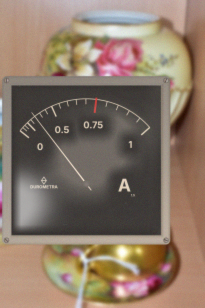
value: 0.35 (A)
